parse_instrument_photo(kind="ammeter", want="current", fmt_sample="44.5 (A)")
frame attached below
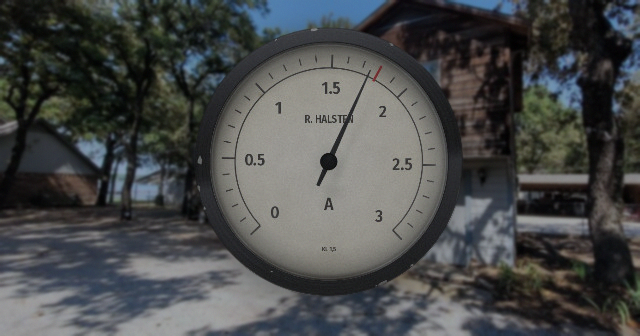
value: 1.75 (A)
